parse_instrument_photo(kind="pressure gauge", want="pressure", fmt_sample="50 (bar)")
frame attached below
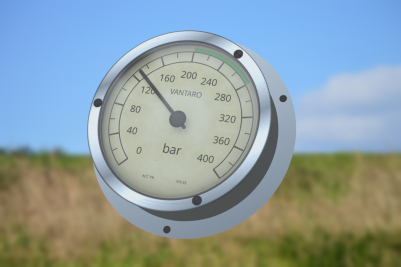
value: 130 (bar)
